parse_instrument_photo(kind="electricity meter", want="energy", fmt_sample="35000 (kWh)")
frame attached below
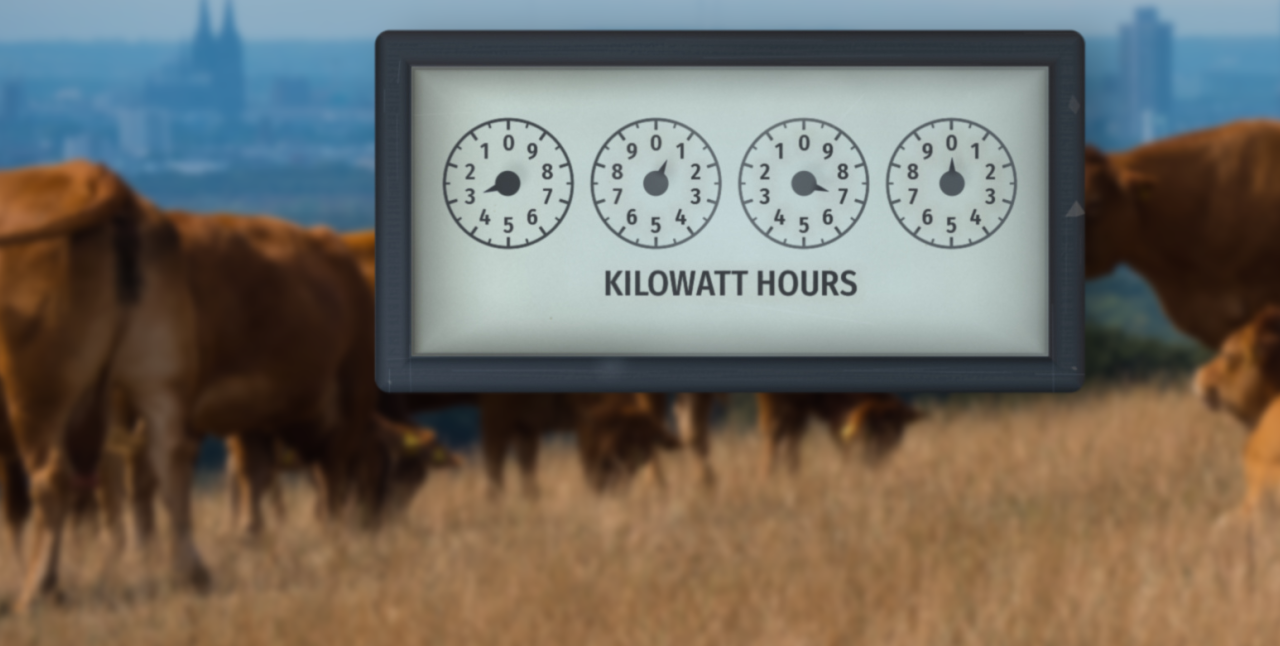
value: 3070 (kWh)
